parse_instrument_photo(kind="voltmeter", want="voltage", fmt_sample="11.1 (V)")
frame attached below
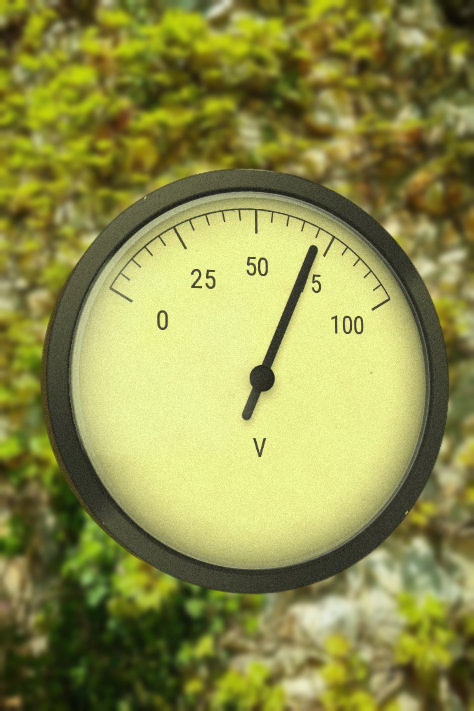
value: 70 (V)
